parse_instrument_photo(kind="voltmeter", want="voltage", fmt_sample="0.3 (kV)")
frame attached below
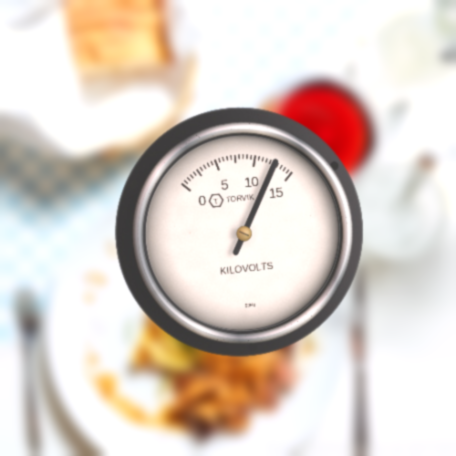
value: 12.5 (kV)
